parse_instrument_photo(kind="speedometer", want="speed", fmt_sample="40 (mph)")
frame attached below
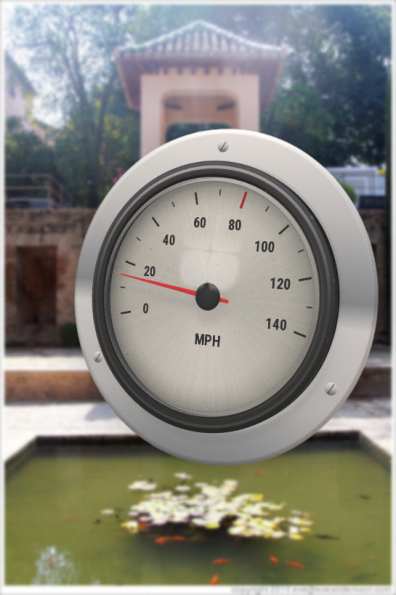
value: 15 (mph)
